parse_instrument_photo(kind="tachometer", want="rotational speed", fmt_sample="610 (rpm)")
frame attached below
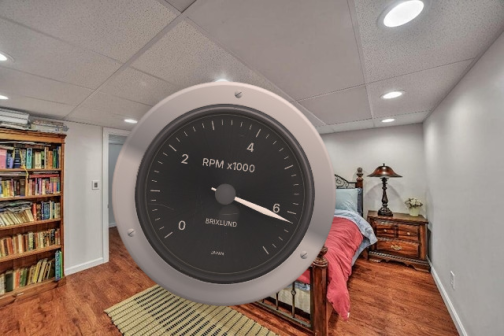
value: 6200 (rpm)
